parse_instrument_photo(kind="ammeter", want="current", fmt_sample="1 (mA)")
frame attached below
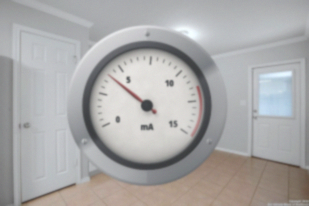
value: 4 (mA)
